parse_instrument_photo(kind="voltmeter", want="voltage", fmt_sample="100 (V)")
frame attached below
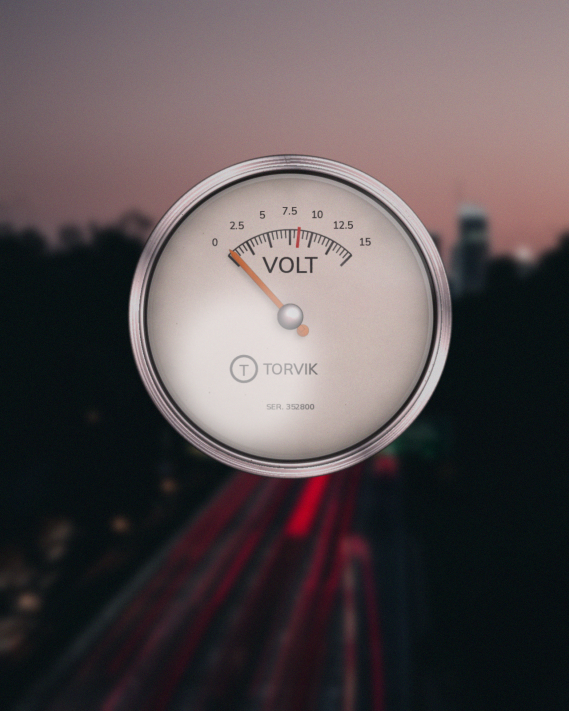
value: 0.5 (V)
